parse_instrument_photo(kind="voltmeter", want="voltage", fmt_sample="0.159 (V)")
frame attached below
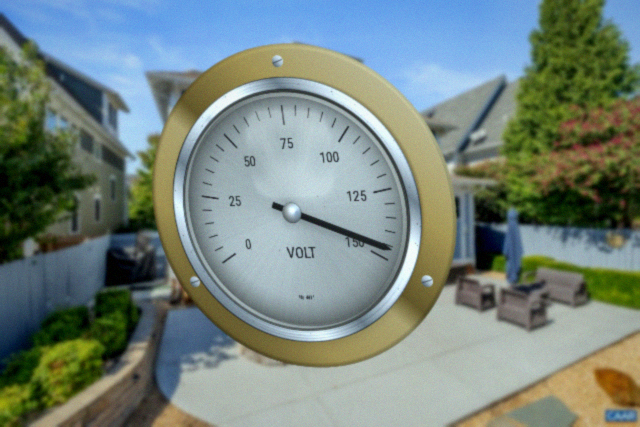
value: 145 (V)
